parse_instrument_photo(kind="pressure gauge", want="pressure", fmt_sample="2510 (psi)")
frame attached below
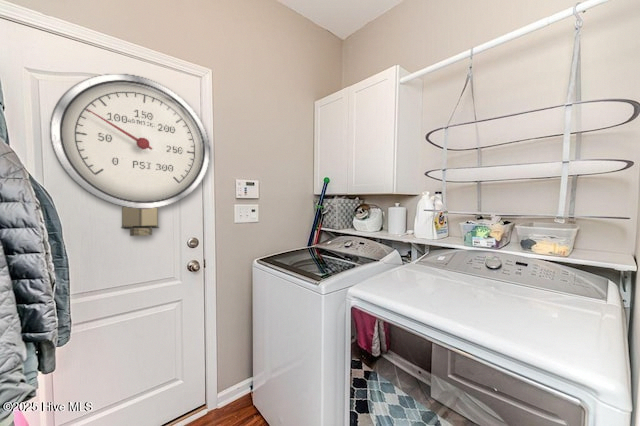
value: 80 (psi)
